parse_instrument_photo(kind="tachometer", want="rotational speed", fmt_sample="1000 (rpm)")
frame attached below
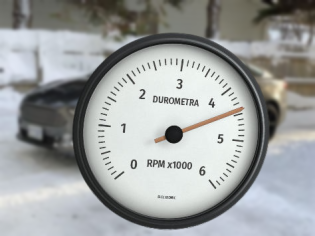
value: 4400 (rpm)
